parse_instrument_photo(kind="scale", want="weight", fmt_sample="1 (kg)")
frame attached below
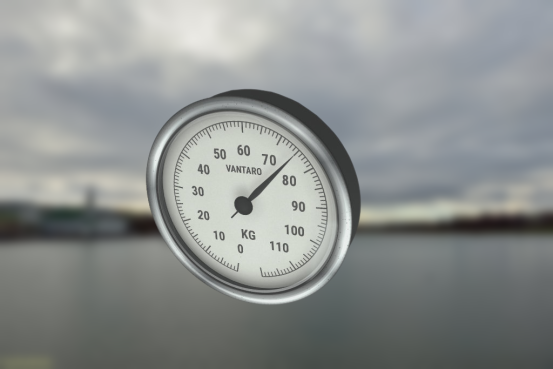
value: 75 (kg)
